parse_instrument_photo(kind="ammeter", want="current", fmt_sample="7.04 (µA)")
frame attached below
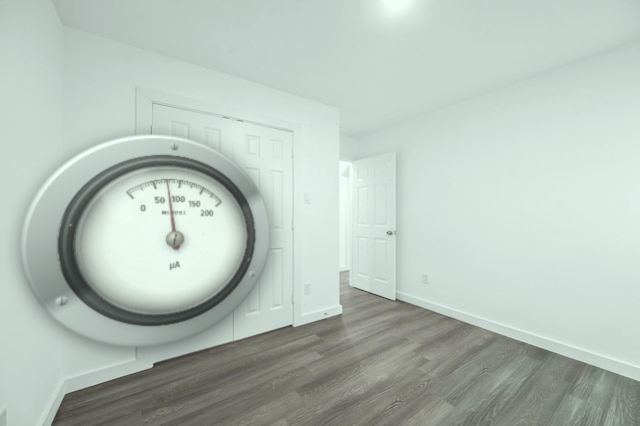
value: 75 (µA)
